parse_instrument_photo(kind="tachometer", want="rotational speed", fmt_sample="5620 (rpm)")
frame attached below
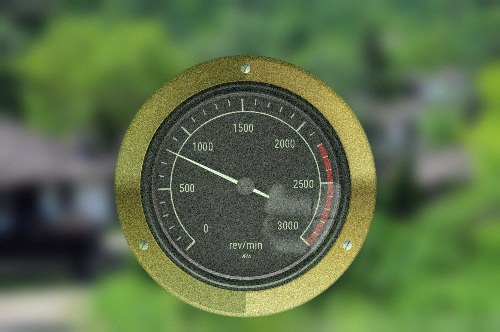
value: 800 (rpm)
